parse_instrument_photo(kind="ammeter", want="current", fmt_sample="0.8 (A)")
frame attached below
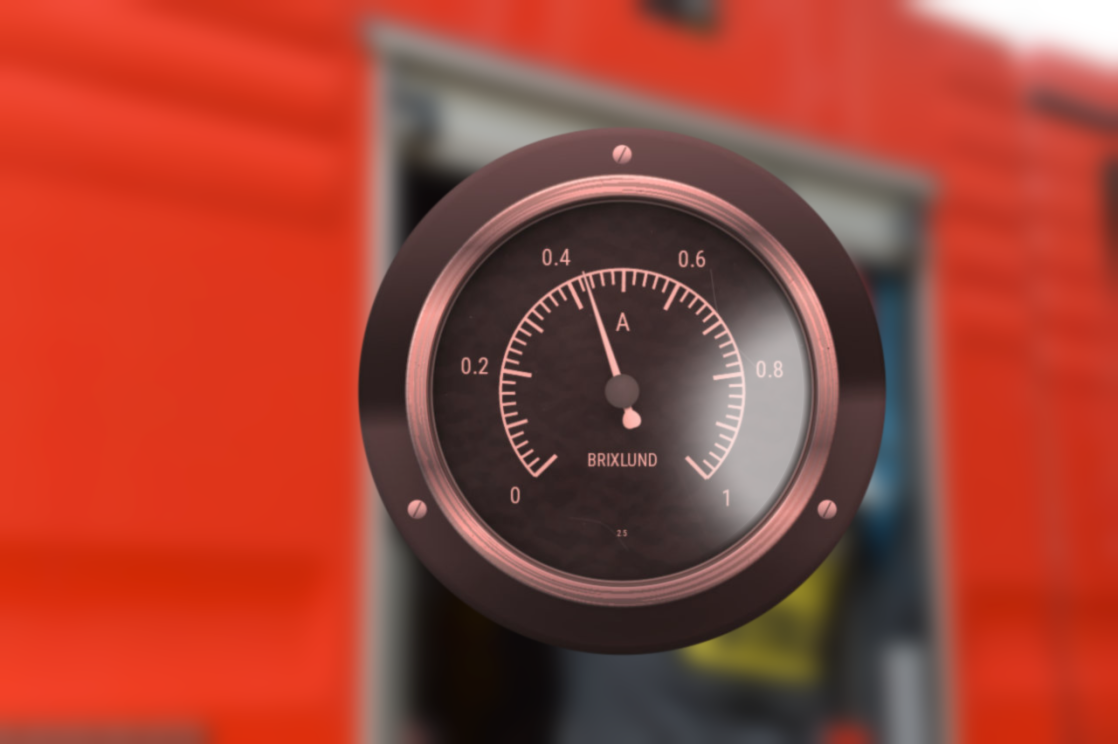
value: 0.43 (A)
